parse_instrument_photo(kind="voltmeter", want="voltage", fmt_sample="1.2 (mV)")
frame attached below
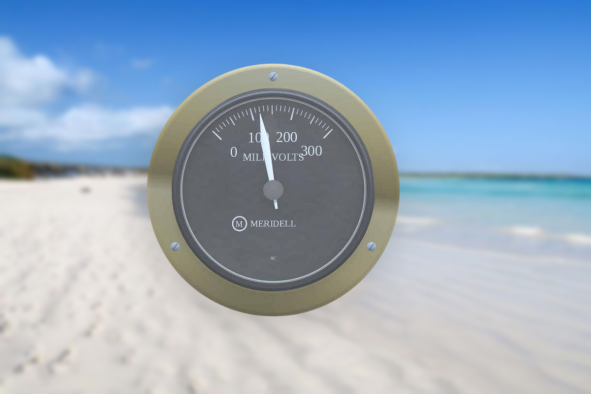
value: 120 (mV)
